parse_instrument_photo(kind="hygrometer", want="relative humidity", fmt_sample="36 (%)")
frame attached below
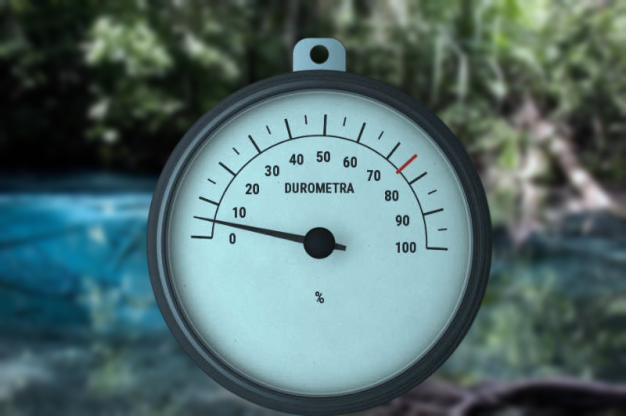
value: 5 (%)
